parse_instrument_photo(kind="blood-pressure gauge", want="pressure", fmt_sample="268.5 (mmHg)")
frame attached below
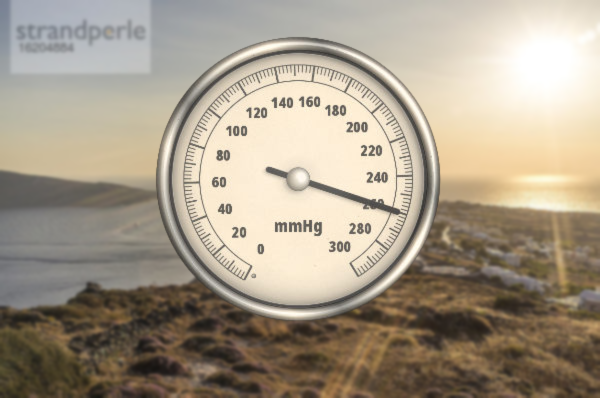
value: 260 (mmHg)
